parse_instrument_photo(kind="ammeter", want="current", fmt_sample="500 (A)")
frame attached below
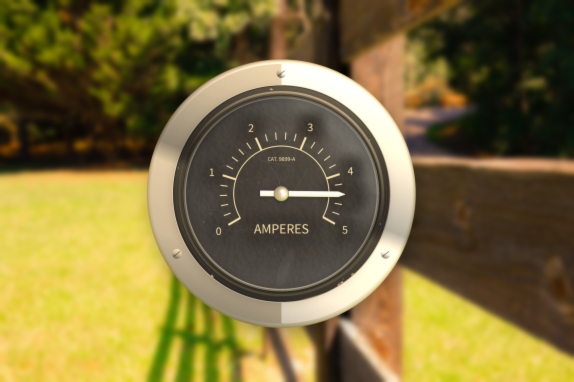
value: 4.4 (A)
